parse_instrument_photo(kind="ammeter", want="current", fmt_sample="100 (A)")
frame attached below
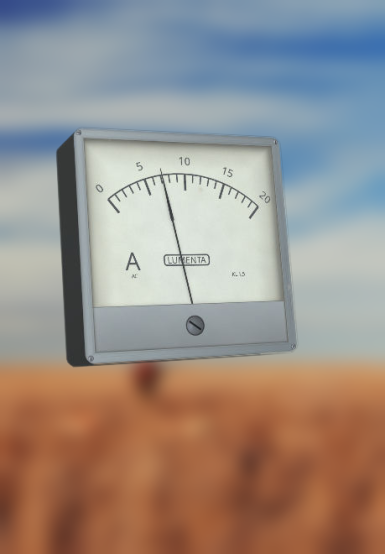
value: 7 (A)
